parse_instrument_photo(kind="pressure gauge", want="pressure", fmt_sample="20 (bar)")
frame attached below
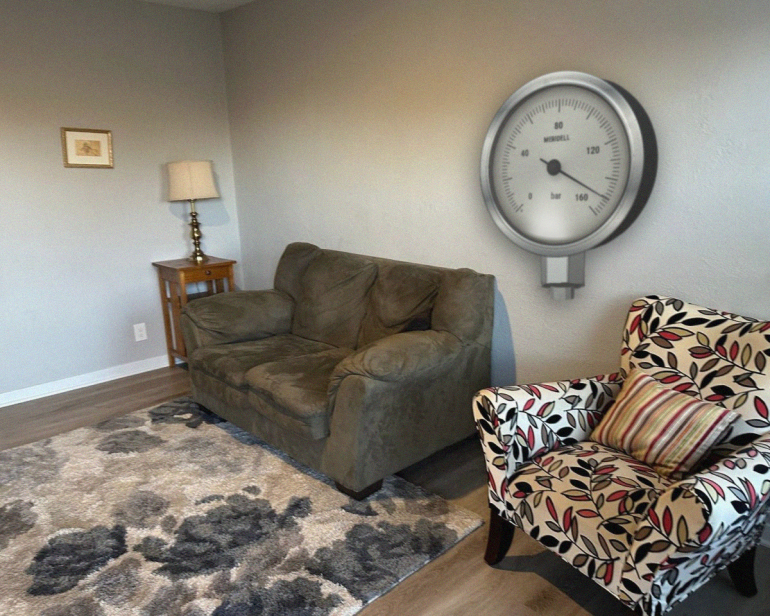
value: 150 (bar)
